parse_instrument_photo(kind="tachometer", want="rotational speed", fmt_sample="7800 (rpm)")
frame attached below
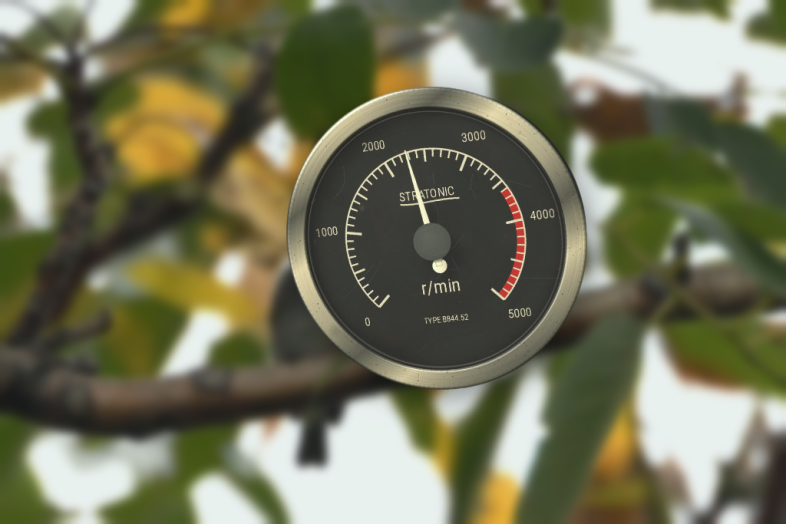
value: 2300 (rpm)
